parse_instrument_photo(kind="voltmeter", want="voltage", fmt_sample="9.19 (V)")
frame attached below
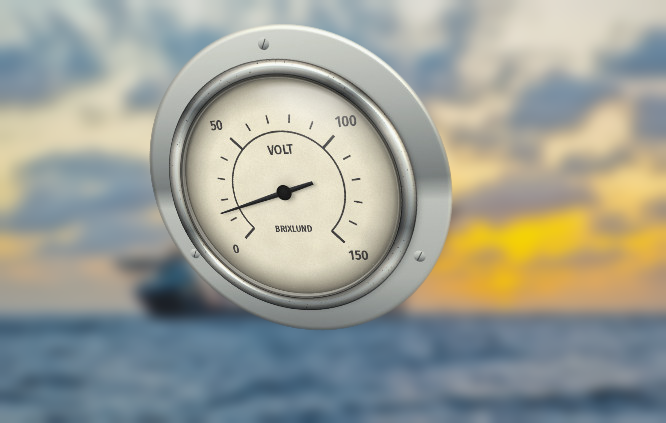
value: 15 (V)
